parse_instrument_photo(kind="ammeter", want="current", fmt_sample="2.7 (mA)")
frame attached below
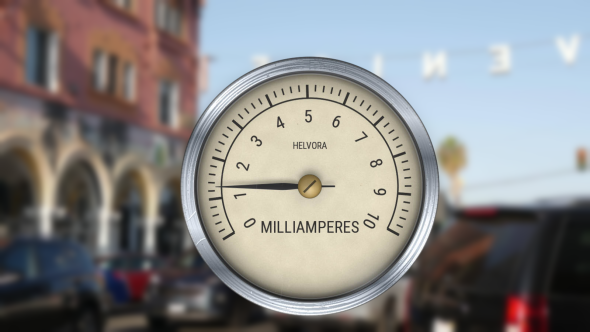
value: 1.3 (mA)
